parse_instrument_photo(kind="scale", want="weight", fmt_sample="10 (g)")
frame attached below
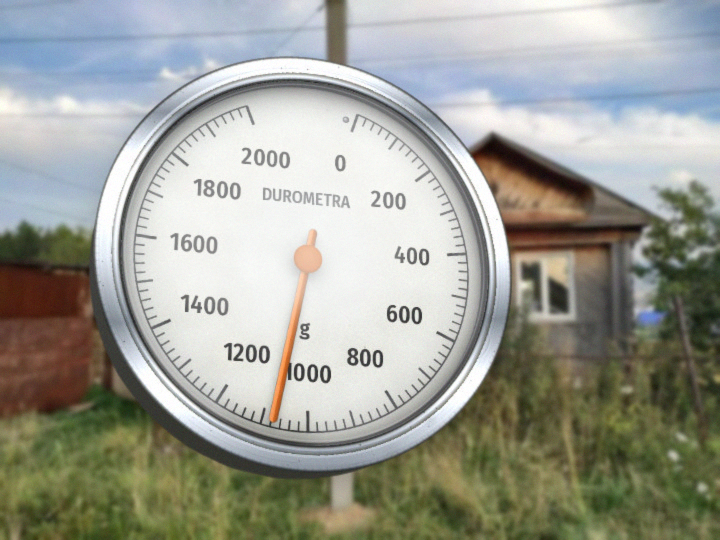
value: 1080 (g)
